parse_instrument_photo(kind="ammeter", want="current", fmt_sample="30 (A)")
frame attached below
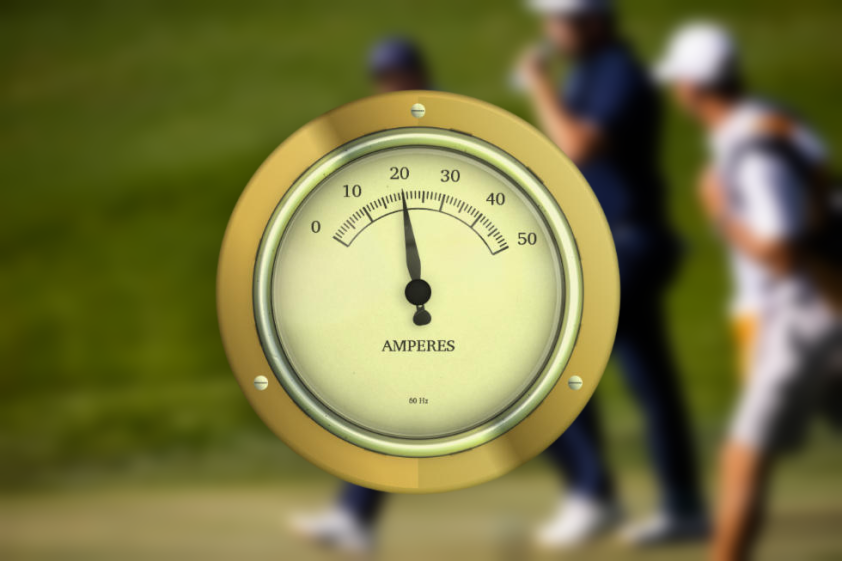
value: 20 (A)
